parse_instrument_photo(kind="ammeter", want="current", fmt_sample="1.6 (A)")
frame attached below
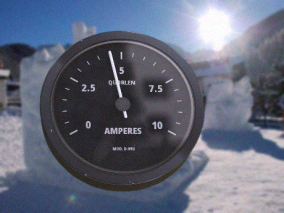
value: 4.5 (A)
